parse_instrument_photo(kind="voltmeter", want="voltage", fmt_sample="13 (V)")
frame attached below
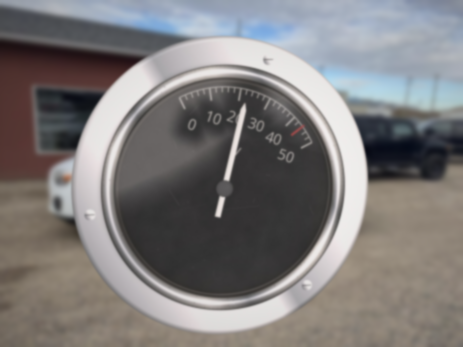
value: 22 (V)
